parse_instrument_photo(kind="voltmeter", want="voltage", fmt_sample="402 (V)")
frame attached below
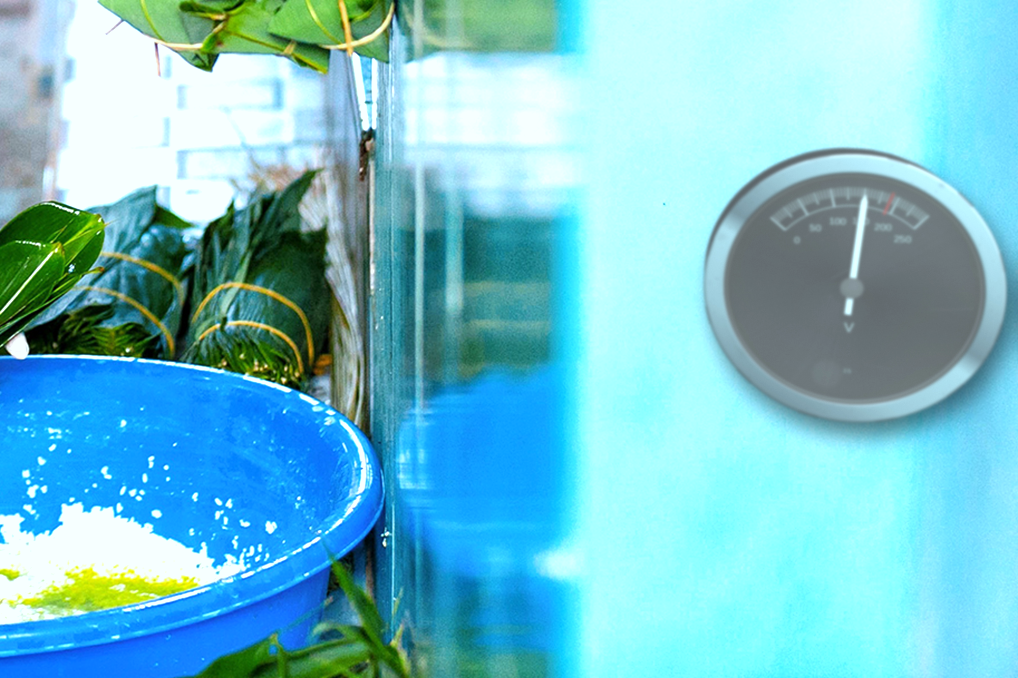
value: 150 (V)
